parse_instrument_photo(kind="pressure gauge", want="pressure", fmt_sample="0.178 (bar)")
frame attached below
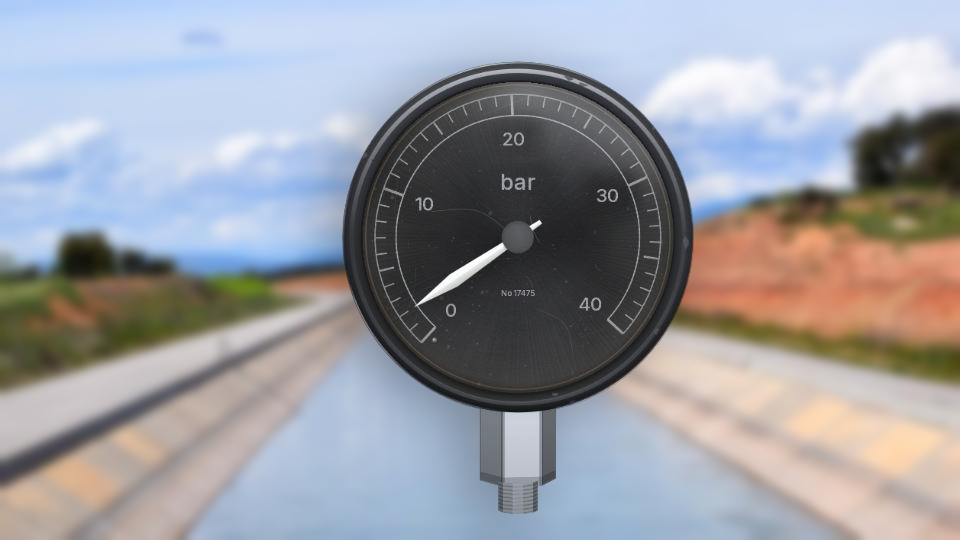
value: 2 (bar)
